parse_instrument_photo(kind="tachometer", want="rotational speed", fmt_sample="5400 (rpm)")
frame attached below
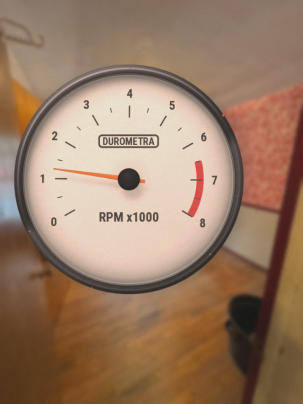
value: 1250 (rpm)
